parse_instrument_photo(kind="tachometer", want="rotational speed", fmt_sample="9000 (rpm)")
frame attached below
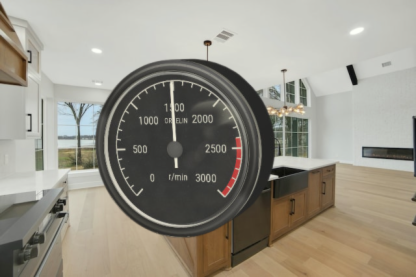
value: 1500 (rpm)
